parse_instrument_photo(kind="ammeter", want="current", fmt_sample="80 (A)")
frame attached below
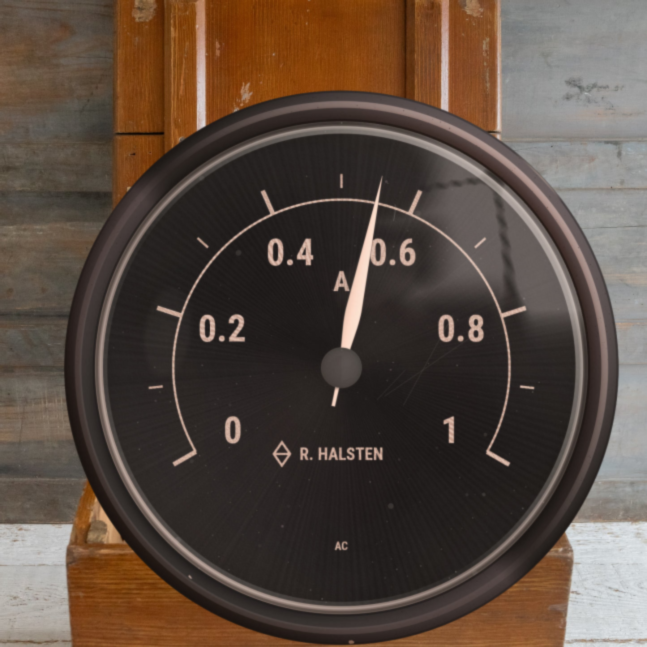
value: 0.55 (A)
